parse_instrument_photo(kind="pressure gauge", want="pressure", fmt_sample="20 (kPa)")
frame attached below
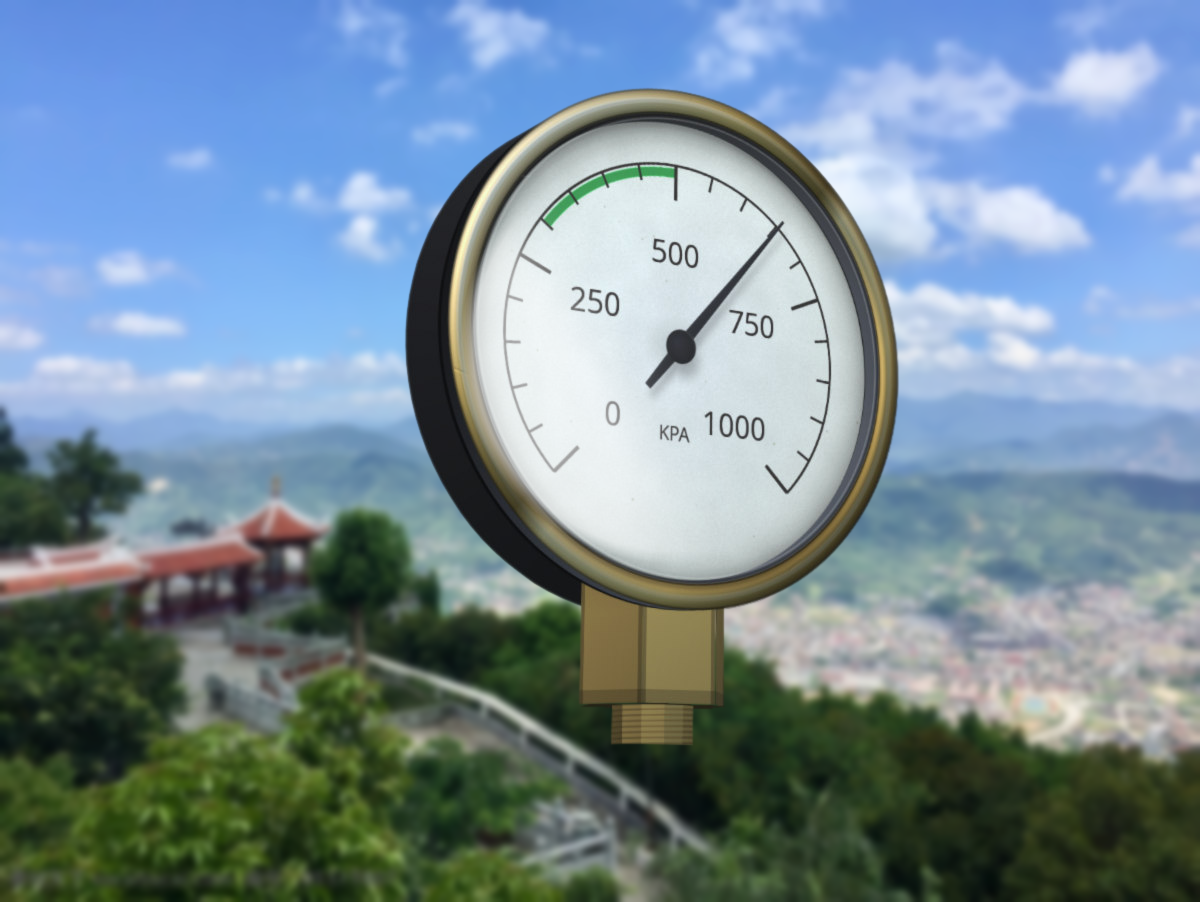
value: 650 (kPa)
